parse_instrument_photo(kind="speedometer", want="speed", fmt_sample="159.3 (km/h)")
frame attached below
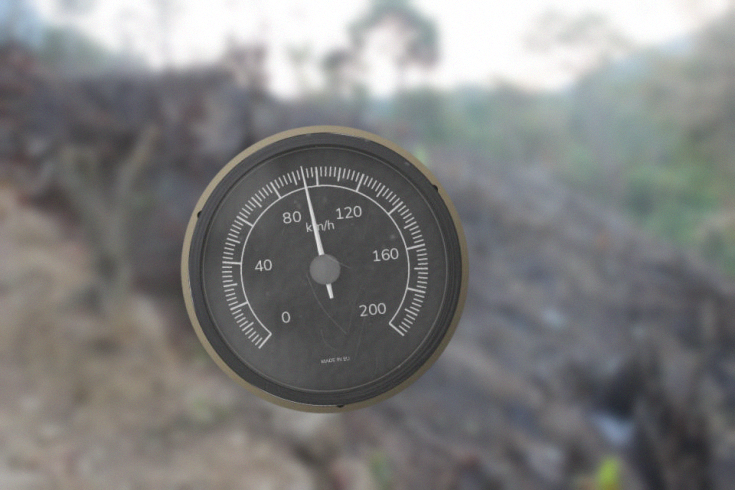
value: 94 (km/h)
